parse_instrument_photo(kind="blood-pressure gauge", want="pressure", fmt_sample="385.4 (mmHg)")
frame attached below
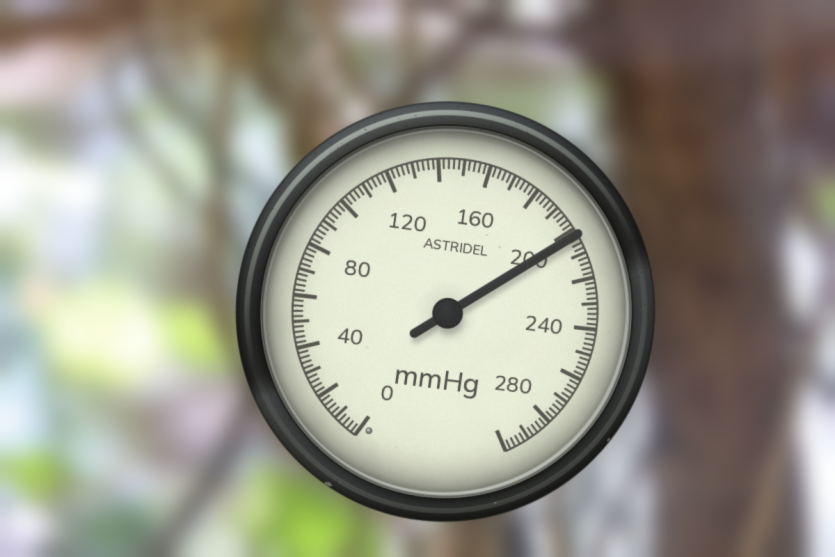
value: 202 (mmHg)
